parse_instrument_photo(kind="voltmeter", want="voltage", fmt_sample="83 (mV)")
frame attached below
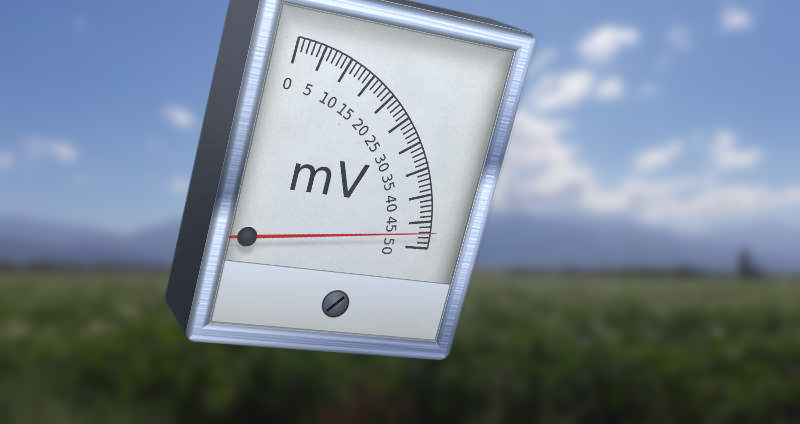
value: 47 (mV)
